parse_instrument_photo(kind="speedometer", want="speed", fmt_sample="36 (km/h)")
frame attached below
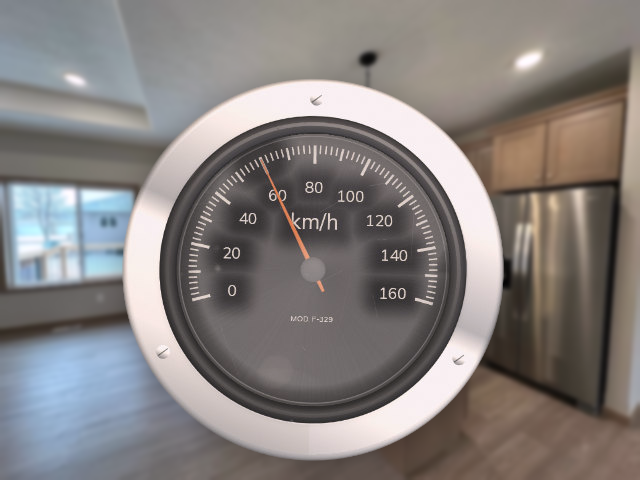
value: 60 (km/h)
